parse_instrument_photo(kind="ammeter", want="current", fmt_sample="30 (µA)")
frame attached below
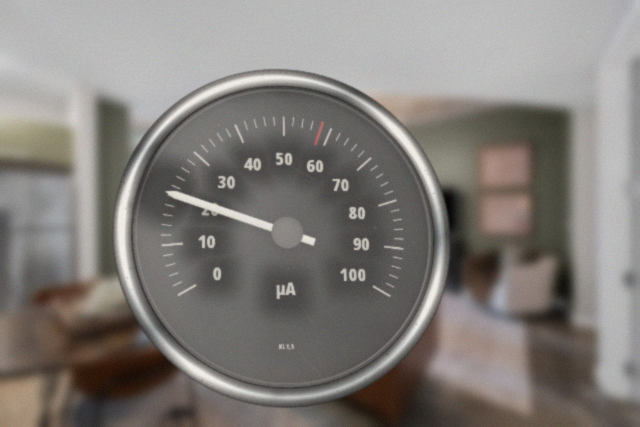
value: 20 (µA)
